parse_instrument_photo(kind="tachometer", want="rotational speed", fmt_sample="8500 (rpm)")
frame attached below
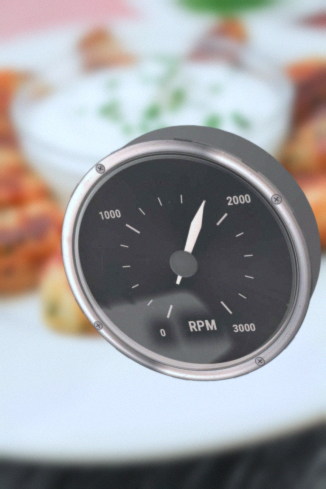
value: 1800 (rpm)
